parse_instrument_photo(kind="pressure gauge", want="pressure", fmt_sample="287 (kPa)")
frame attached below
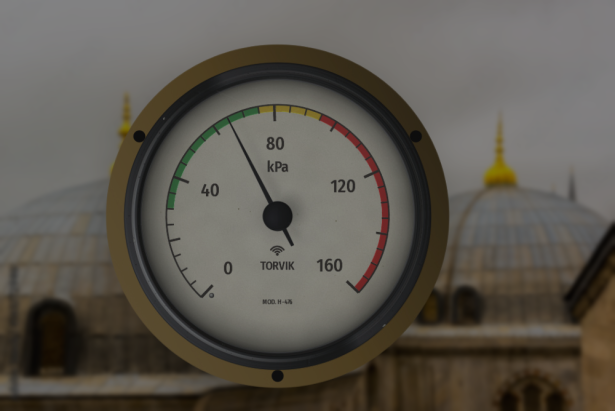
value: 65 (kPa)
